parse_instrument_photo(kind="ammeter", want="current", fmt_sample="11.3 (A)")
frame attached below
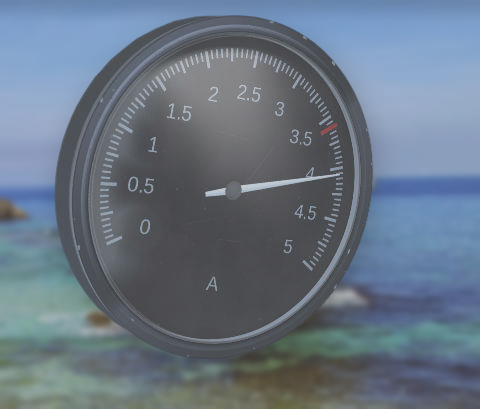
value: 4.05 (A)
